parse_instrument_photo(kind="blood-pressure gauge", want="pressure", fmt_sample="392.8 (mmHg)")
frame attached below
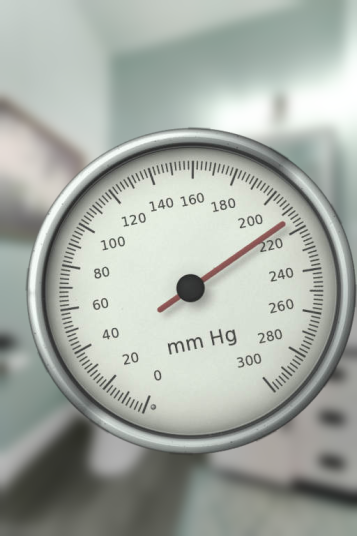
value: 214 (mmHg)
